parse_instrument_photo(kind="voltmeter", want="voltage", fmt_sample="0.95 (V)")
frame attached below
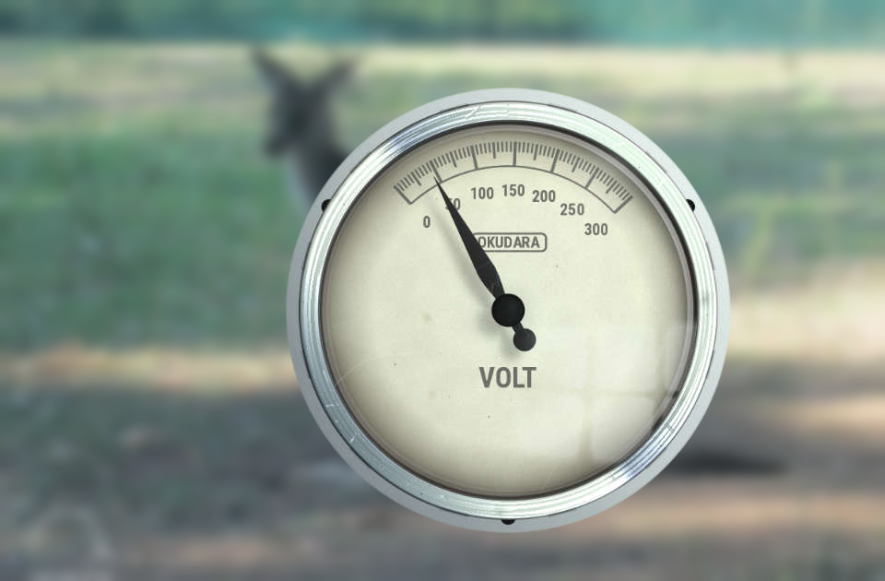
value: 45 (V)
